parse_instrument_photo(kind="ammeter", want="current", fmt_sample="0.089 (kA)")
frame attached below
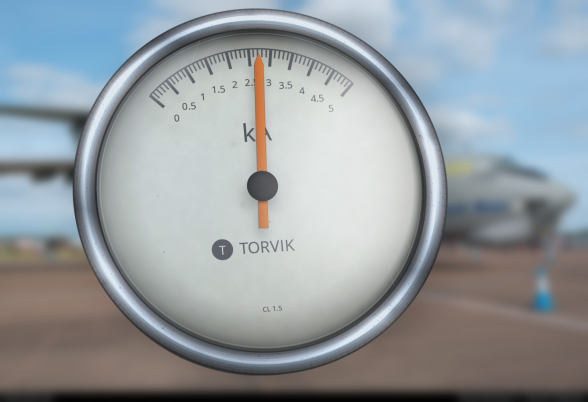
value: 2.7 (kA)
